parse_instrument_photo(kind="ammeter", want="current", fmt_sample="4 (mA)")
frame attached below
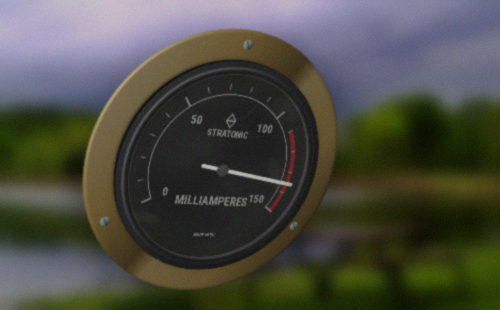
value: 135 (mA)
